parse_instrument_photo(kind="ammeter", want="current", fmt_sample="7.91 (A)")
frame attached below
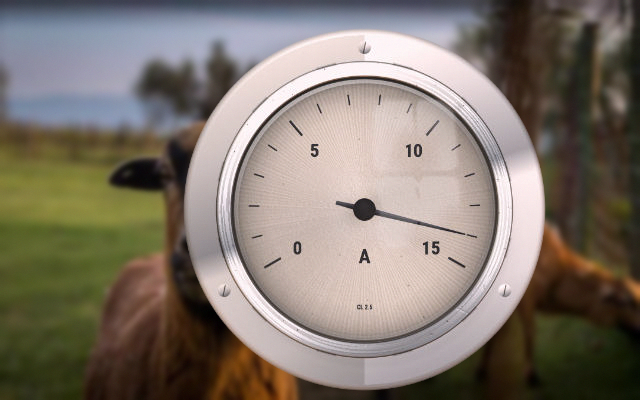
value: 14 (A)
